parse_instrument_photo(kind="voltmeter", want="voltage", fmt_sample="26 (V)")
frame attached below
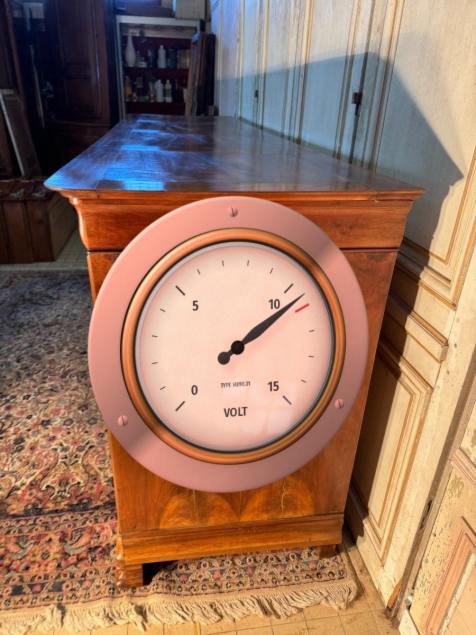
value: 10.5 (V)
